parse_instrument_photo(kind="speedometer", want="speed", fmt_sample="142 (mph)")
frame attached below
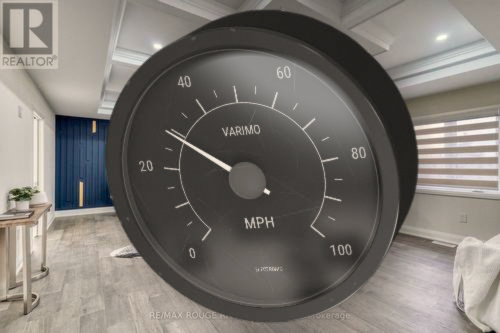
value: 30 (mph)
